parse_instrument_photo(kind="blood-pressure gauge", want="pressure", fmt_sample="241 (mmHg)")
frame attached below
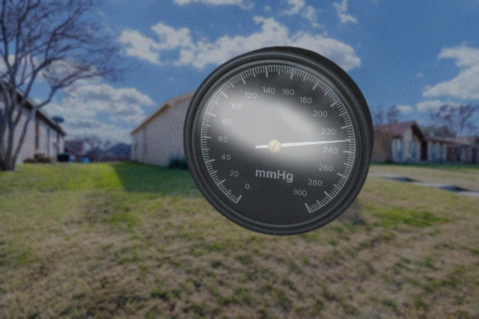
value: 230 (mmHg)
